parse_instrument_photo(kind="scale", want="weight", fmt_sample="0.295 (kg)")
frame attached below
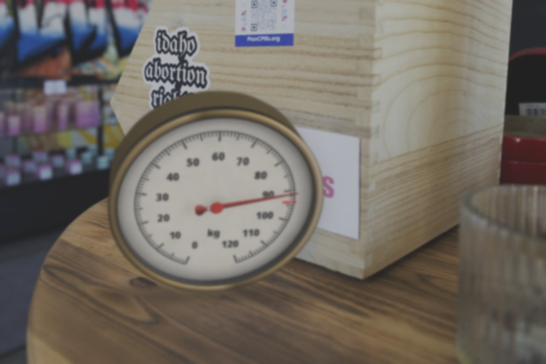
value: 90 (kg)
